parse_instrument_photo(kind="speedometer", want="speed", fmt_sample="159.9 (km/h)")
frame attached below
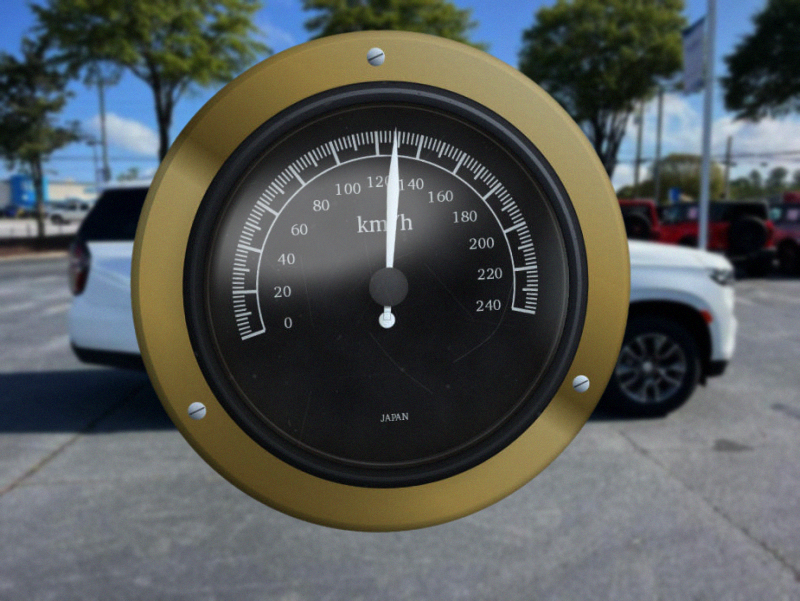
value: 128 (km/h)
